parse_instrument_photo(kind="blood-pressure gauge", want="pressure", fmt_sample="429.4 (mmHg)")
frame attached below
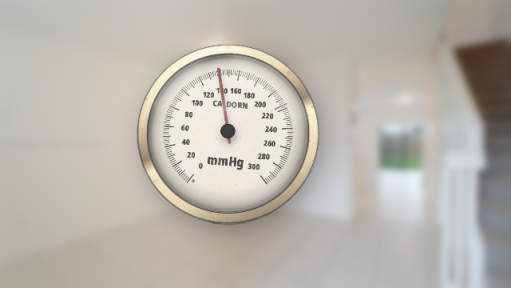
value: 140 (mmHg)
